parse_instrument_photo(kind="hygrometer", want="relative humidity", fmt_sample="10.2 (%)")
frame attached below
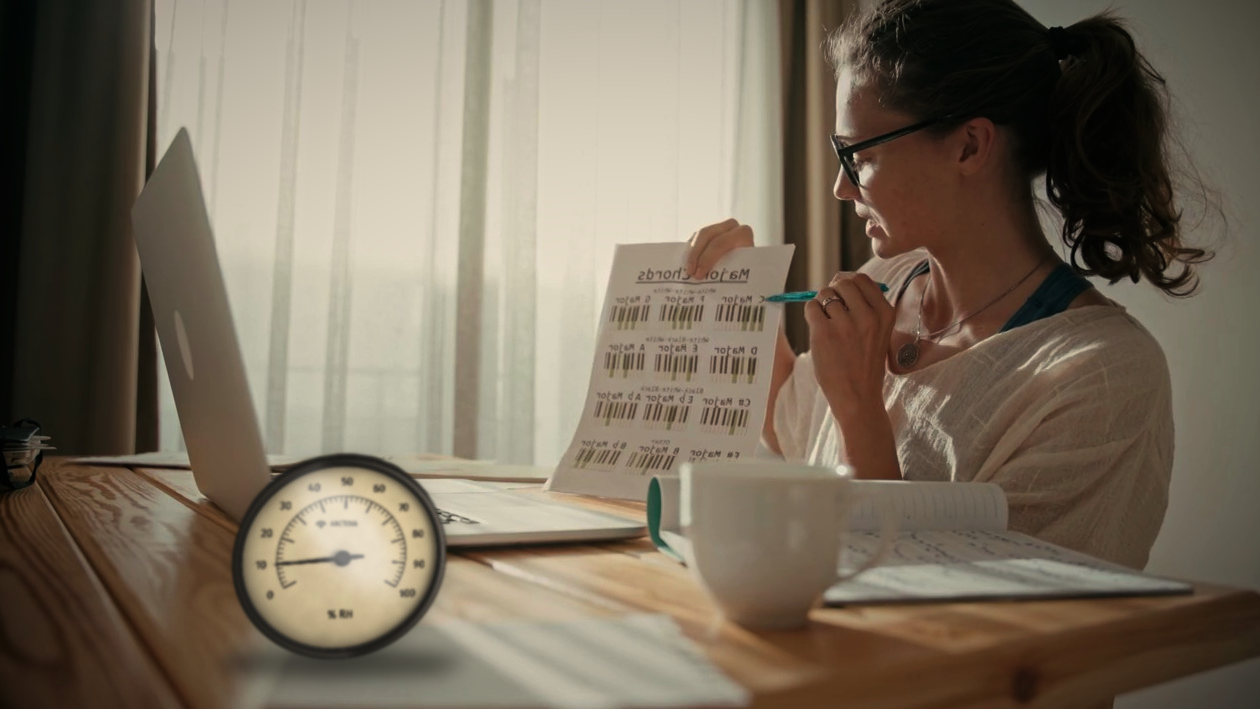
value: 10 (%)
